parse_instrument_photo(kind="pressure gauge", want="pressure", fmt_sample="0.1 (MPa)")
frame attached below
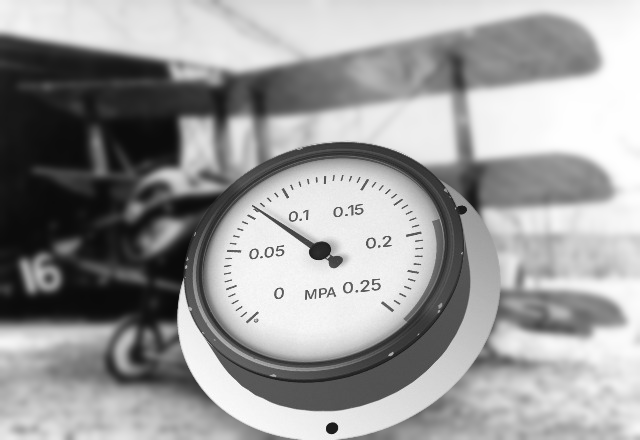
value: 0.08 (MPa)
